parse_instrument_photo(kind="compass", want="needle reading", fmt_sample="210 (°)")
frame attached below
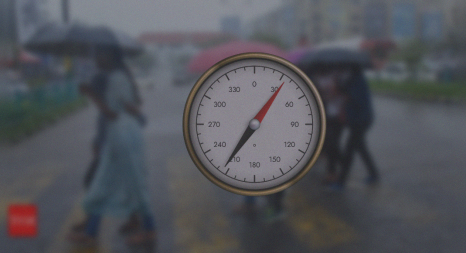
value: 35 (°)
